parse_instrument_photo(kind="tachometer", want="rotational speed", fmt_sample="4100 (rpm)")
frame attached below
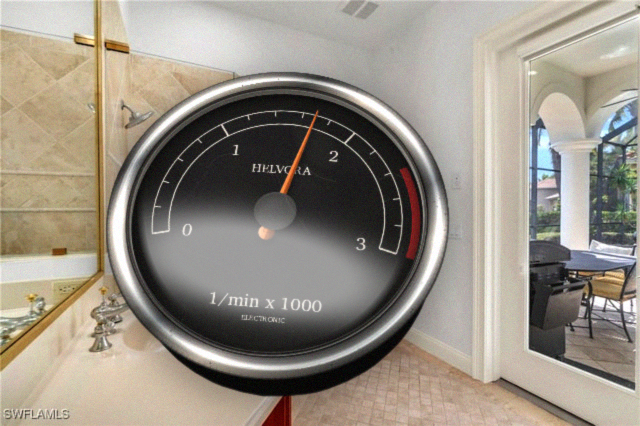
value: 1700 (rpm)
